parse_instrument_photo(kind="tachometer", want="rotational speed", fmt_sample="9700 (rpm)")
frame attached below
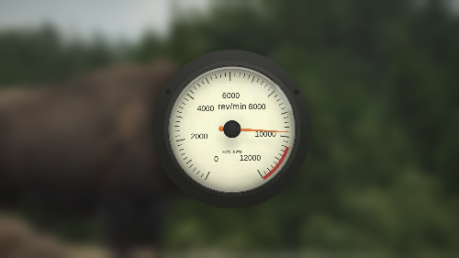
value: 9800 (rpm)
